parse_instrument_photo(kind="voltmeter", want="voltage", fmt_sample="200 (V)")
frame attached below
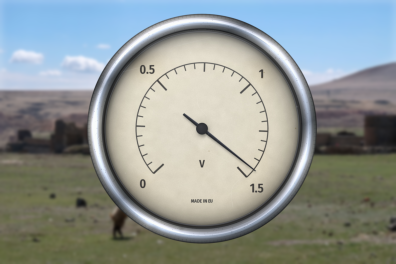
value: 1.45 (V)
